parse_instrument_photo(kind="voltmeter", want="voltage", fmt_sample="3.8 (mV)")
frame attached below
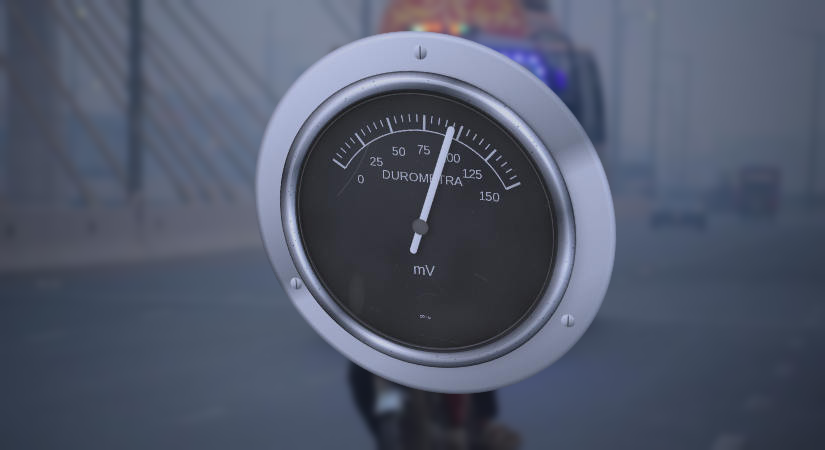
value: 95 (mV)
